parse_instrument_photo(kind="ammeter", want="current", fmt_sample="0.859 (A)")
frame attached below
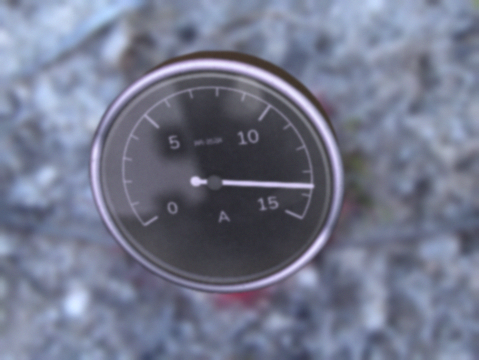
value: 13.5 (A)
